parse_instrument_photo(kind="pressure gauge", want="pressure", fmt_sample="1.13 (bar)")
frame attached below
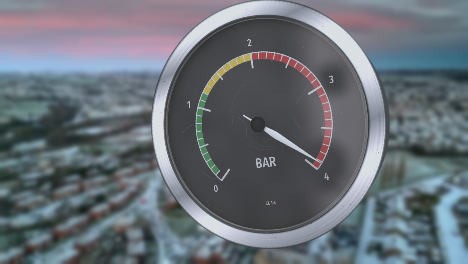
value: 3.9 (bar)
